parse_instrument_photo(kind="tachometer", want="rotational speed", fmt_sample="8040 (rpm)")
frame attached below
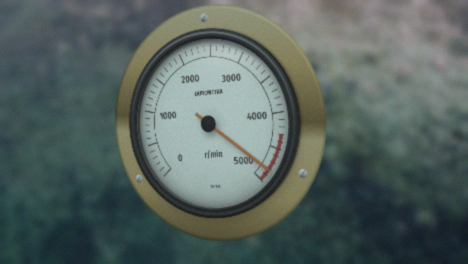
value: 4800 (rpm)
